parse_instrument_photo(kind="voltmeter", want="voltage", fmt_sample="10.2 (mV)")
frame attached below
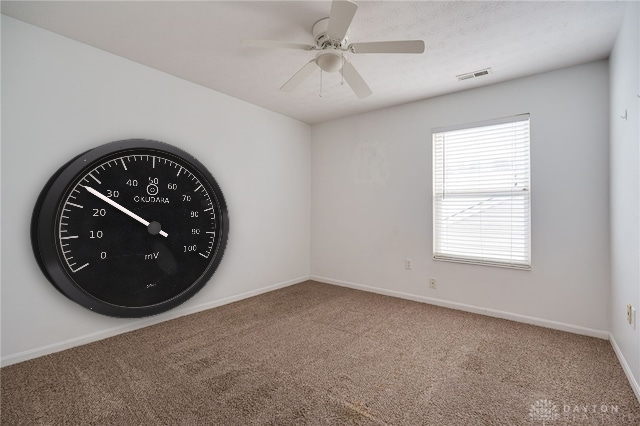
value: 26 (mV)
